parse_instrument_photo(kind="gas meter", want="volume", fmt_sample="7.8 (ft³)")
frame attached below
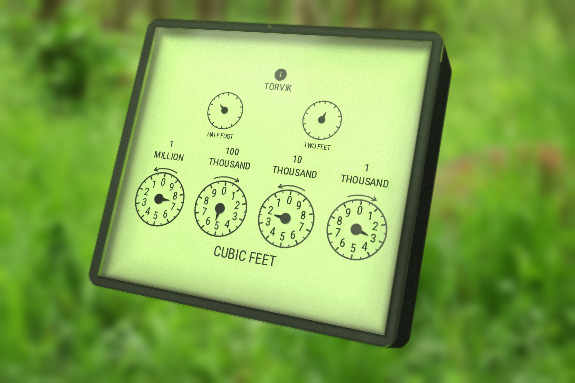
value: 752300 (ft³)
